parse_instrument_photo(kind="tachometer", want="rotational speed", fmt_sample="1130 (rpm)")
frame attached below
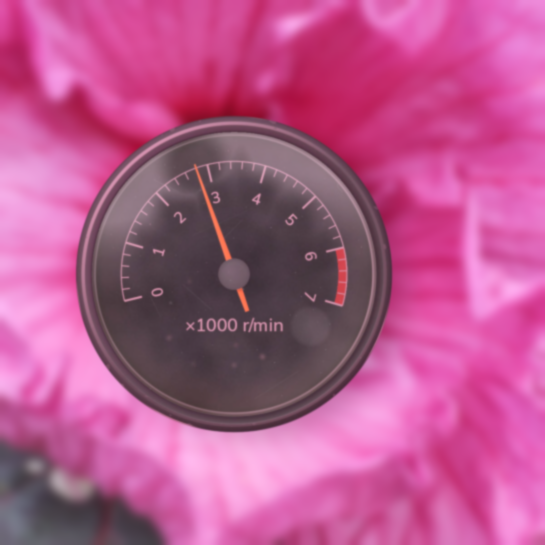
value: 2800 (rpm)
